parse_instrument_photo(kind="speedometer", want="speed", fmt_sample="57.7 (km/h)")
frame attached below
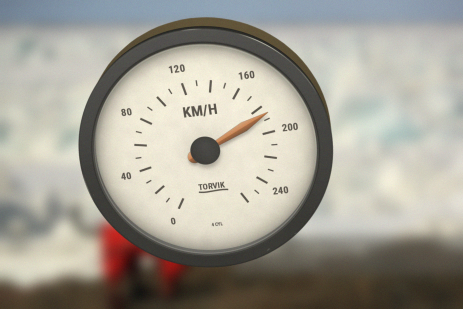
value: 185 (km/h)
